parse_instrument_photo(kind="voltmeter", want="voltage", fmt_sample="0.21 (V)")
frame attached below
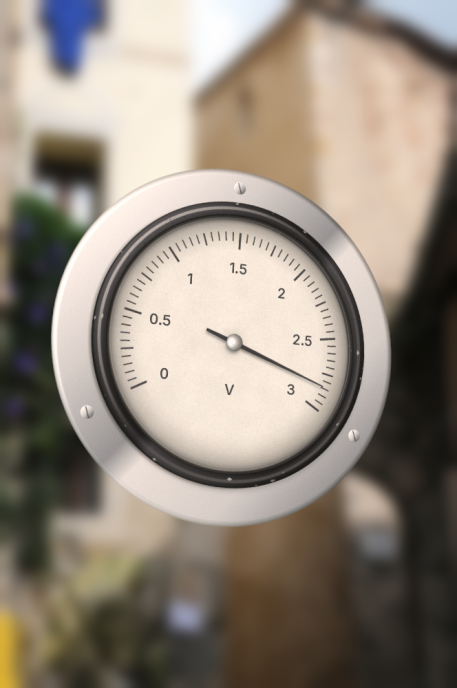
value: 2.85 (V)
